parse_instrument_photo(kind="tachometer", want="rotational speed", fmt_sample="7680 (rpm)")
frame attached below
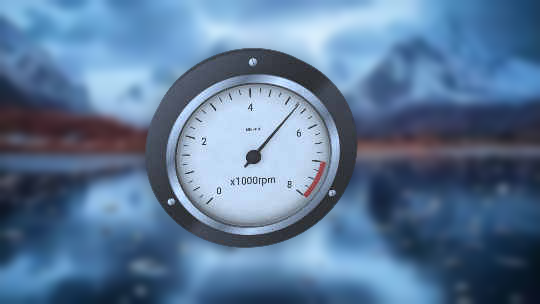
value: 5250 (rpm)
